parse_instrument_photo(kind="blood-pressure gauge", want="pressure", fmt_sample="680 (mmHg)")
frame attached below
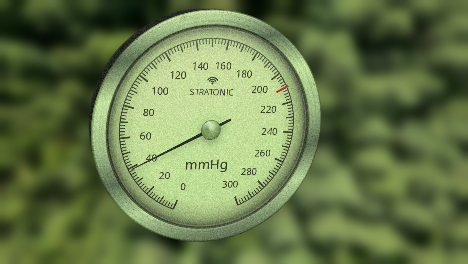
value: 40 (mmHg)
